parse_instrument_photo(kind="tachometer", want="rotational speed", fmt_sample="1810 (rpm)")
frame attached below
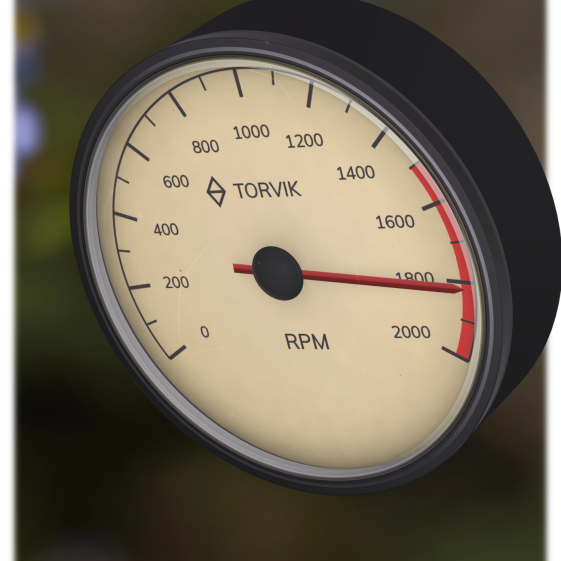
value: 1800 (rpm)
